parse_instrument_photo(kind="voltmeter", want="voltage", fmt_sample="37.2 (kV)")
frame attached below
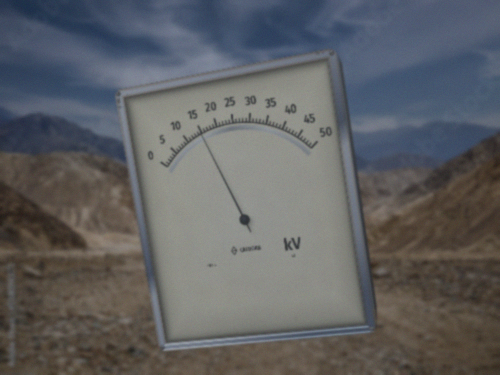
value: 15 (kV)
